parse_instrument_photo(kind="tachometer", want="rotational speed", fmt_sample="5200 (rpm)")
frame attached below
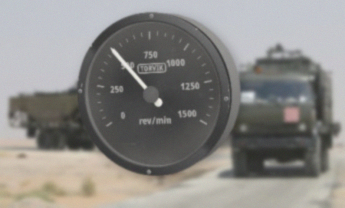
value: 500 (rpm)
